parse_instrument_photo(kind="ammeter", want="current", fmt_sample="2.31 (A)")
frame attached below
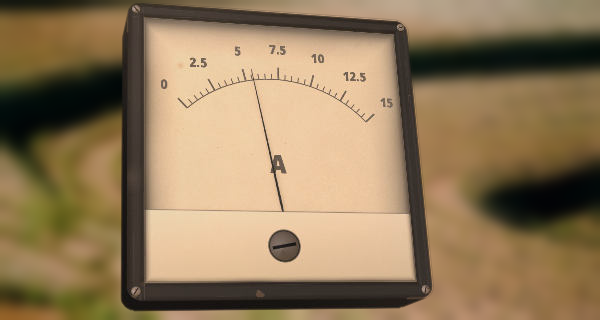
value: 5.5 (A)
